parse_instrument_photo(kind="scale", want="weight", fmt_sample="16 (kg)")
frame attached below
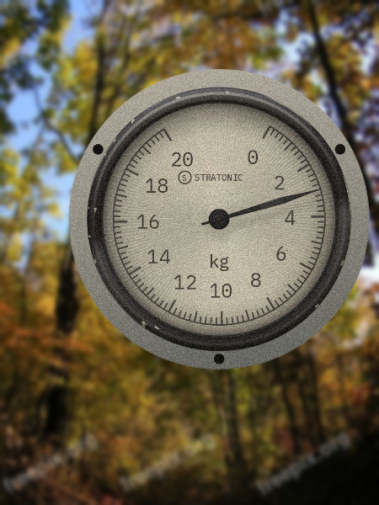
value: 3 (kg)
